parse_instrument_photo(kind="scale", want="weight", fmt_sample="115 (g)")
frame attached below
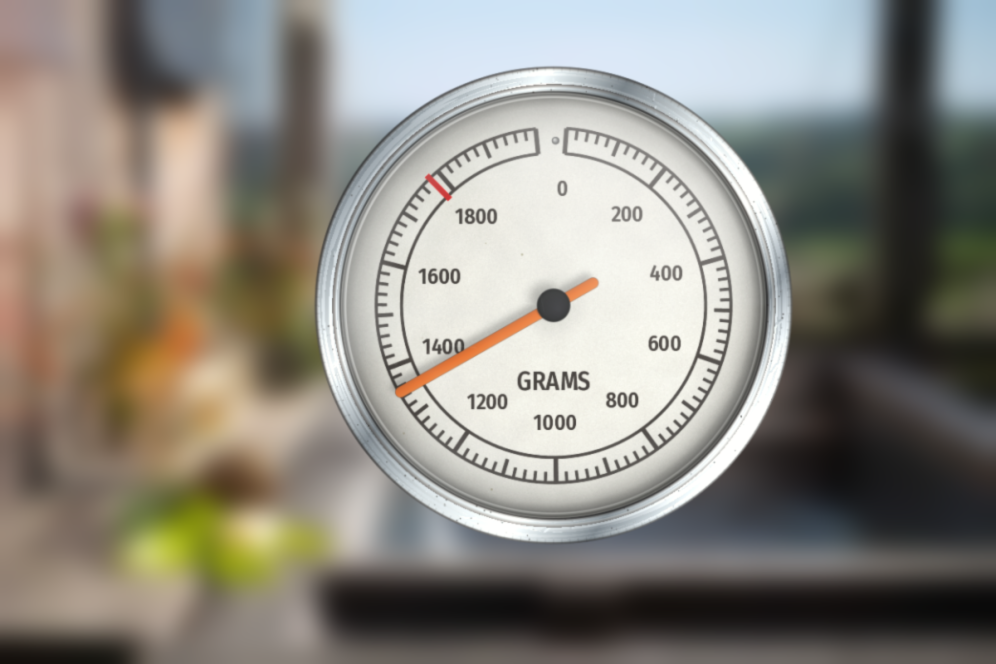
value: 1350 (g)
